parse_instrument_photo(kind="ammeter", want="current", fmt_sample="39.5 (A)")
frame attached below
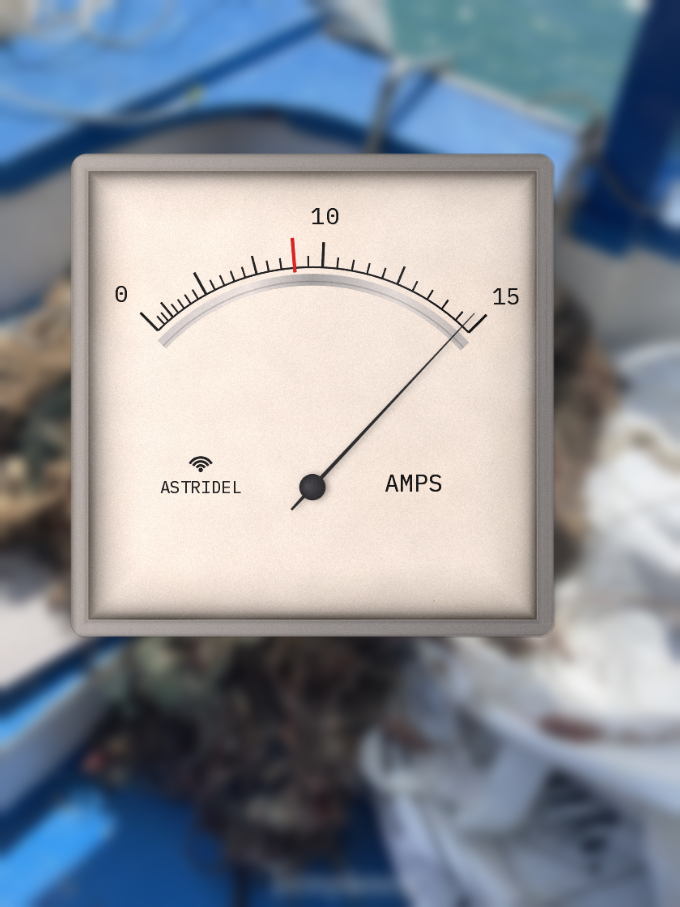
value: 14.75 (A)
